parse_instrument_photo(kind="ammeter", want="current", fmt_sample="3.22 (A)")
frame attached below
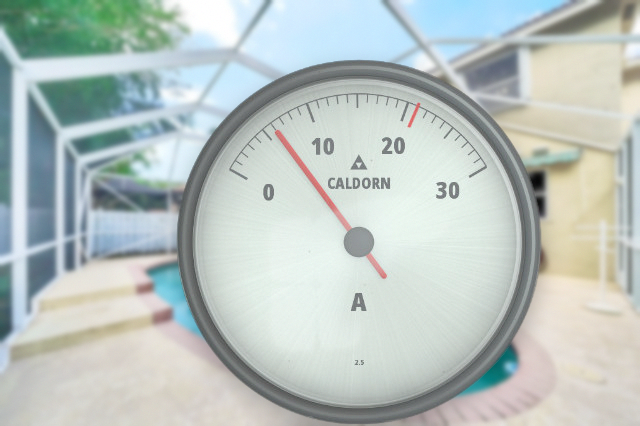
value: 6 (A)
